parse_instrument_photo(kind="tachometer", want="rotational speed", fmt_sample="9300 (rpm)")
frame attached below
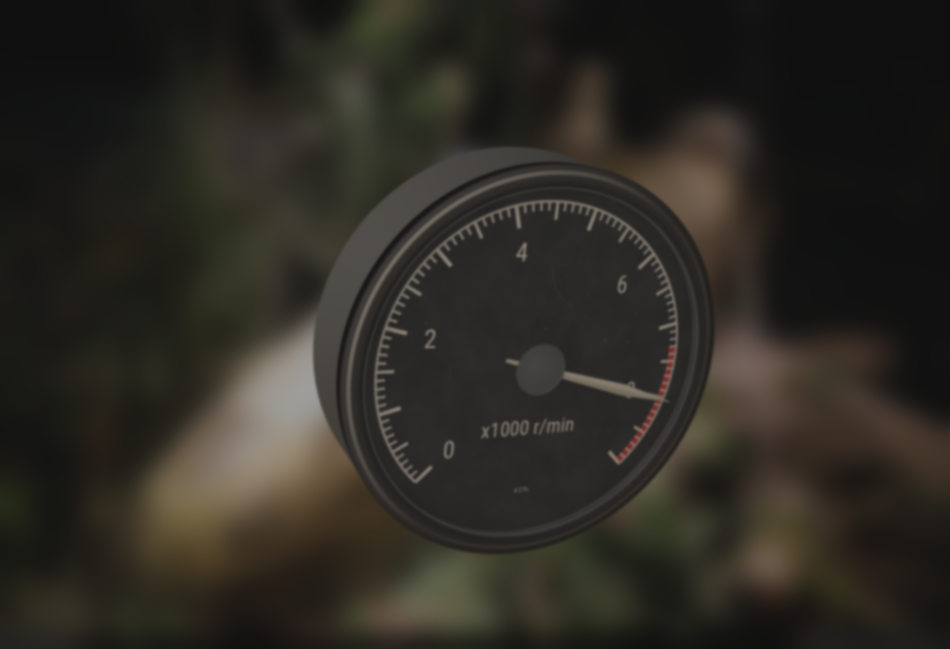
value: 8000 (rpm)
